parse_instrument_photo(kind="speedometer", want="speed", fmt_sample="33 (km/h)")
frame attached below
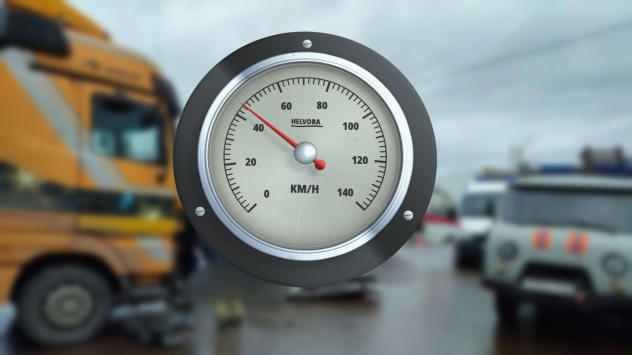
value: 44 (km/h)
